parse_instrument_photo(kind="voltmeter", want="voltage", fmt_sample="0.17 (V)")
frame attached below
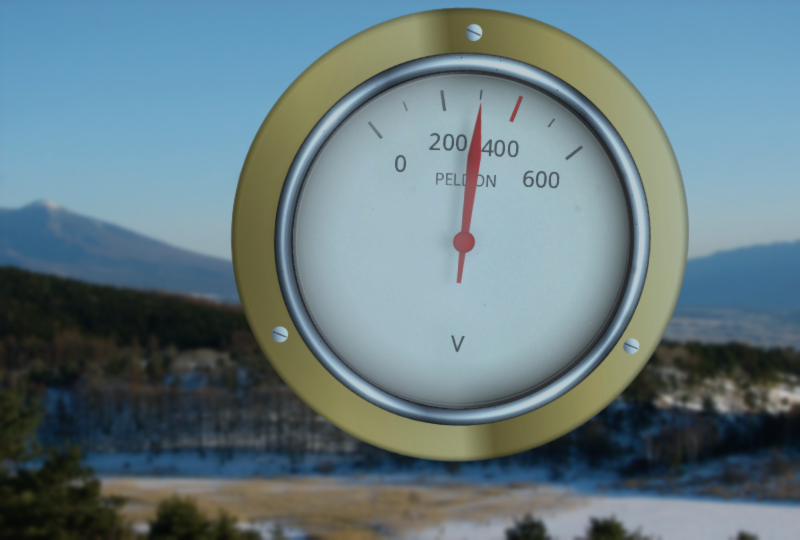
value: 300 (V)
